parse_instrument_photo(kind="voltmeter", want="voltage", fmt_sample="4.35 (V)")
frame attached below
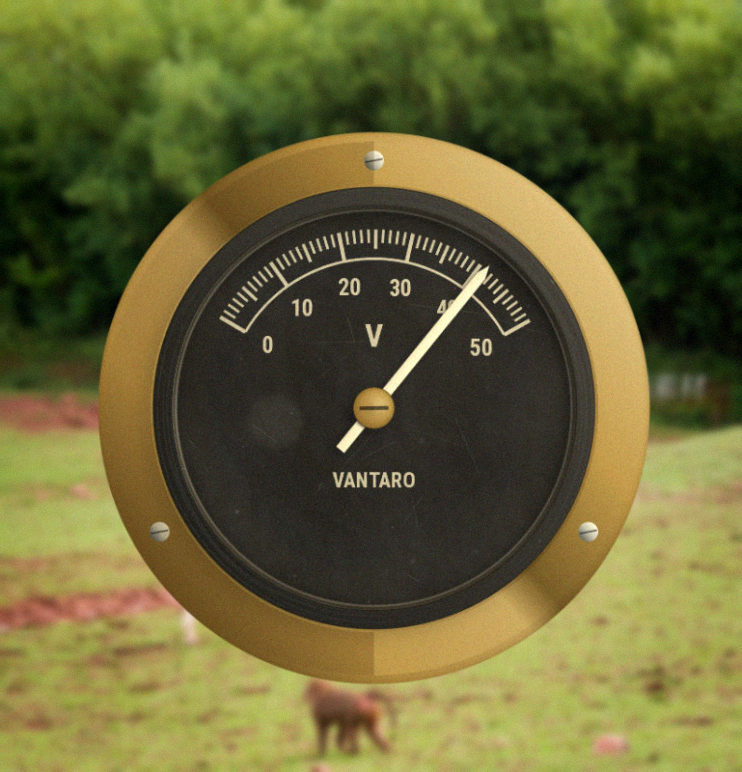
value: 41 (V)
